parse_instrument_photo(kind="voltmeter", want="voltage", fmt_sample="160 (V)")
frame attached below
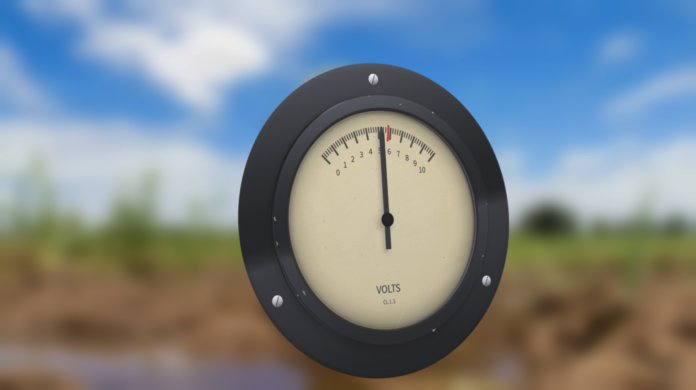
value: 5 (V)
